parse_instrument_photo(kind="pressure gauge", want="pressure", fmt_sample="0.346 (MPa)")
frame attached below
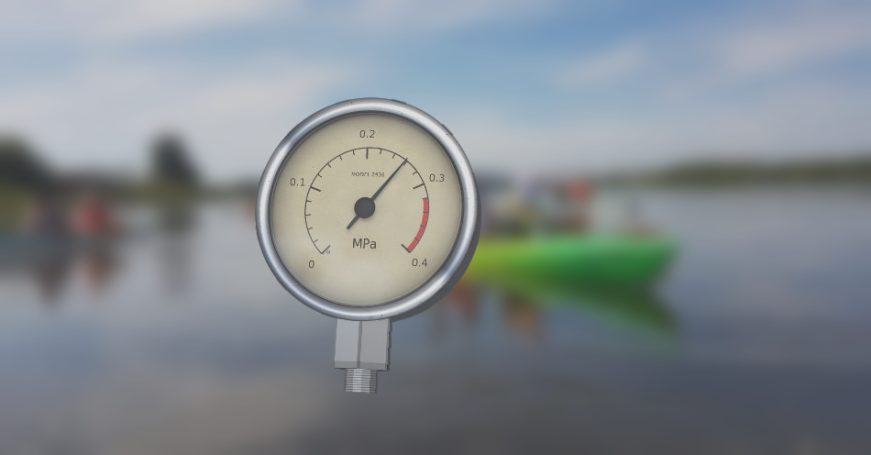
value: 0.26 (MPa)
